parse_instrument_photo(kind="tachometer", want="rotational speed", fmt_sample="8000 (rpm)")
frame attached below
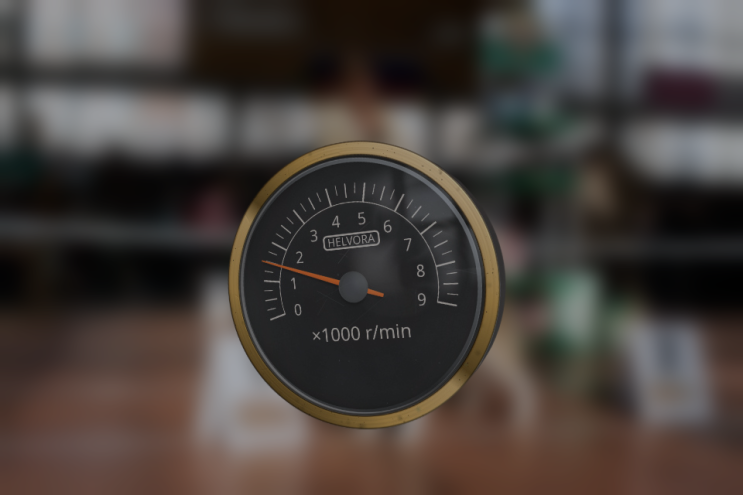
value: 1500 (rpm)
